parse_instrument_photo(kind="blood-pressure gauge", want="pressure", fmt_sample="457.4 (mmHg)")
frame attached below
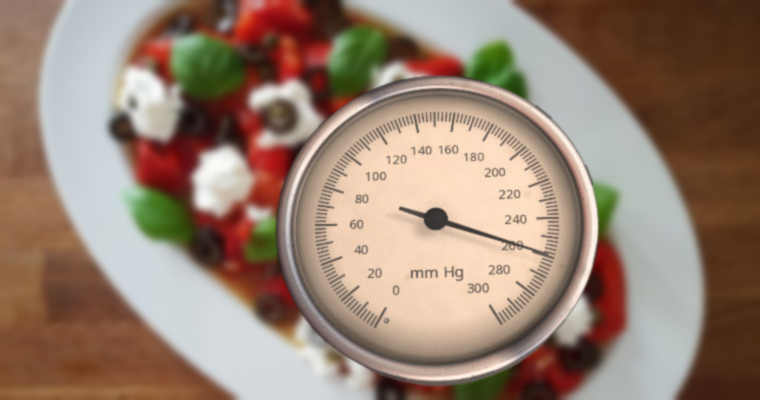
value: 260 (mmHg)
